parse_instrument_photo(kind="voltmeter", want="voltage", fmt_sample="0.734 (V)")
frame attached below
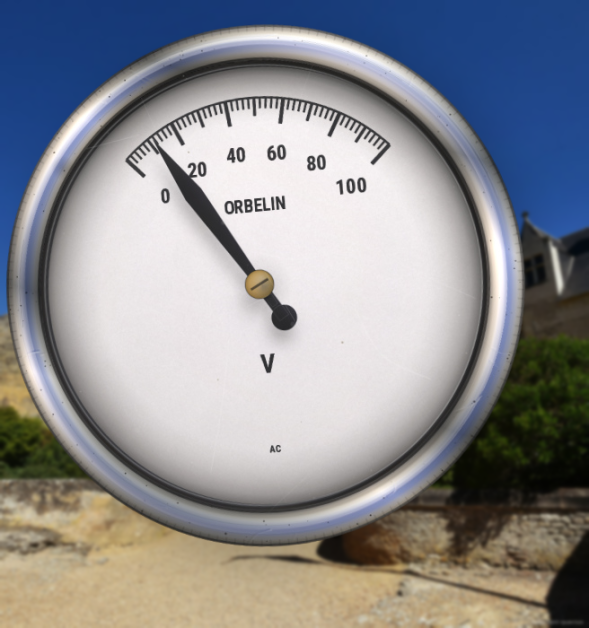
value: 12 (V)
